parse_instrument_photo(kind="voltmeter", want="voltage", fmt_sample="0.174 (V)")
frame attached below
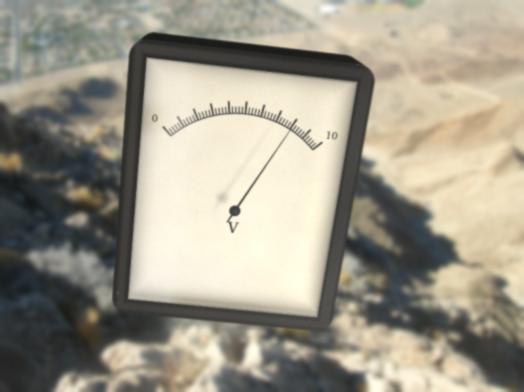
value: 8 (V)
